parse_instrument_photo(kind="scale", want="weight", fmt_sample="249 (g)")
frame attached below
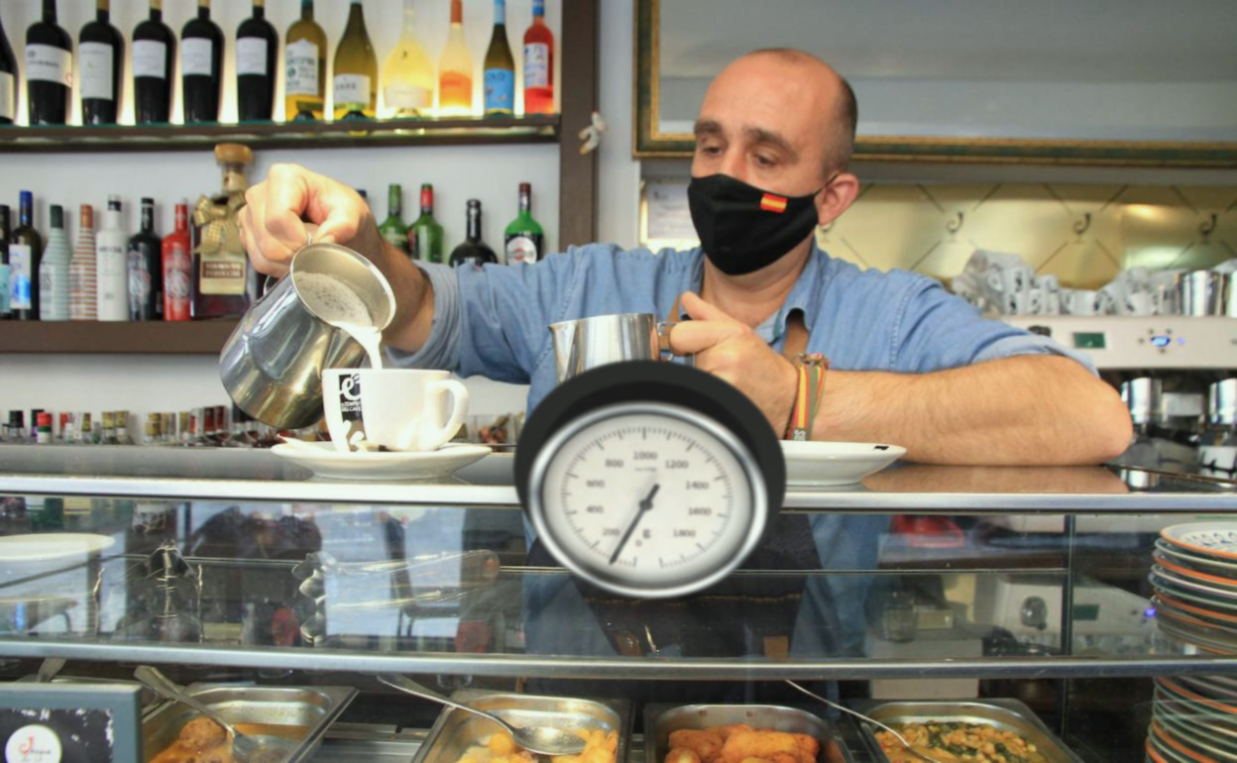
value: 100 (g)
